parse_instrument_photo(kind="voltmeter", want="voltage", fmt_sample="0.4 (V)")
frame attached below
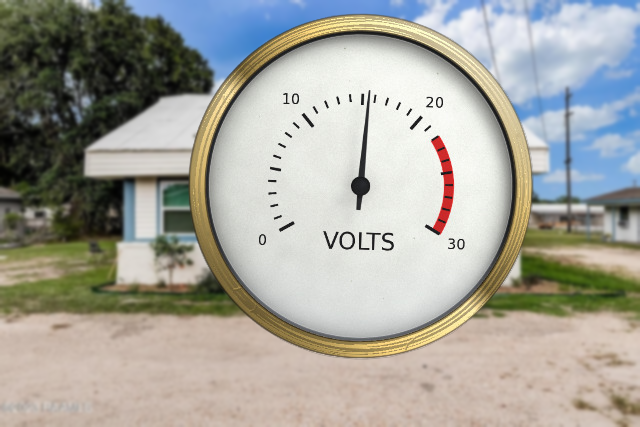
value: 15.5 (V)
